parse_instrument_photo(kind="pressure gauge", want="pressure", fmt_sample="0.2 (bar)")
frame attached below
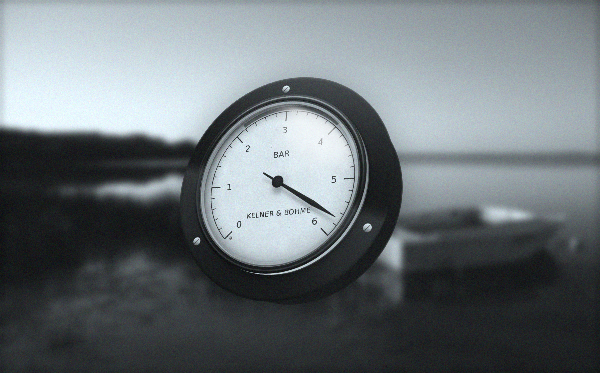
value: 5.7 (bar)
